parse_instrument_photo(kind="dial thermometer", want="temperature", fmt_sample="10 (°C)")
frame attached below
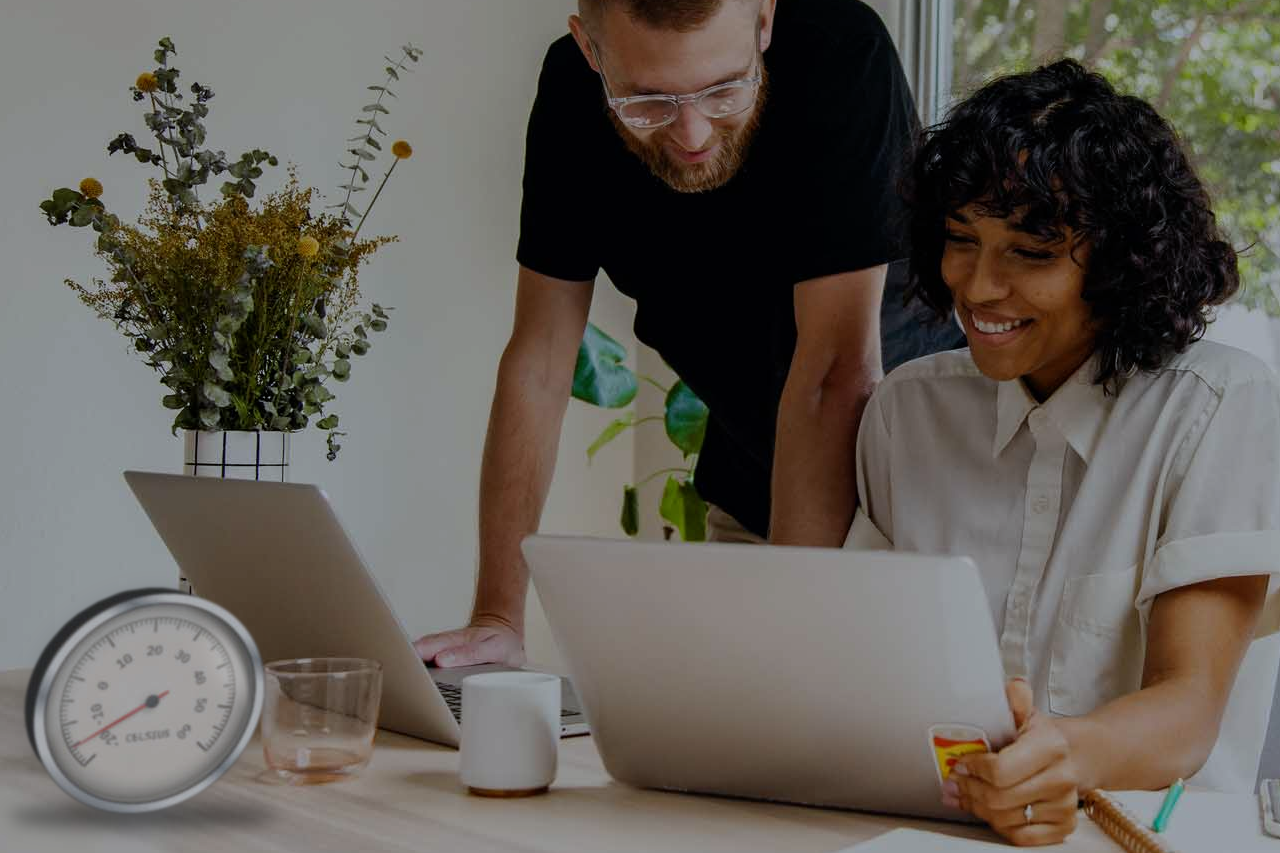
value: -15 (°C)
